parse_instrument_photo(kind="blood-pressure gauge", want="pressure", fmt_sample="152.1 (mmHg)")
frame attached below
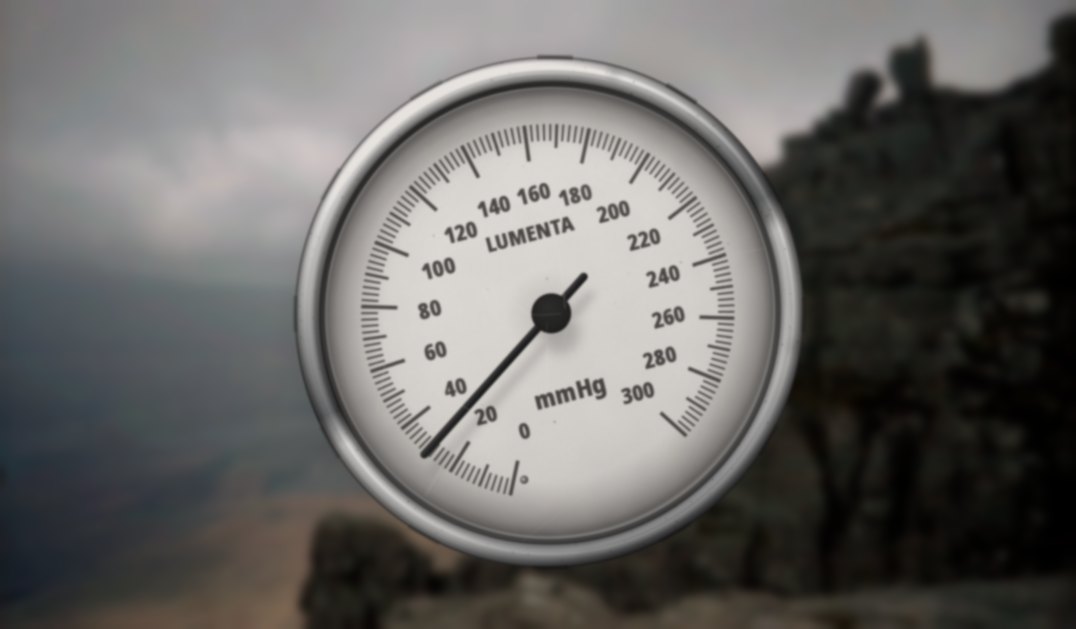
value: 30 (mmHg)
